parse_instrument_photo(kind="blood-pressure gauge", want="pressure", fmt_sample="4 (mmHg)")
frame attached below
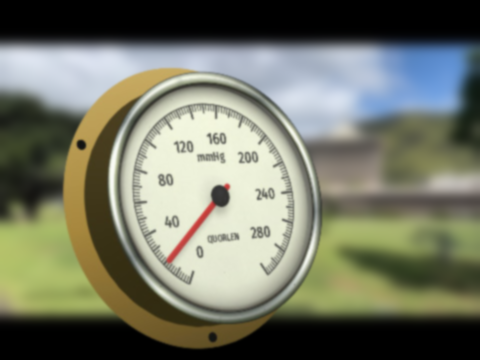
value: 20 (mmHg)
